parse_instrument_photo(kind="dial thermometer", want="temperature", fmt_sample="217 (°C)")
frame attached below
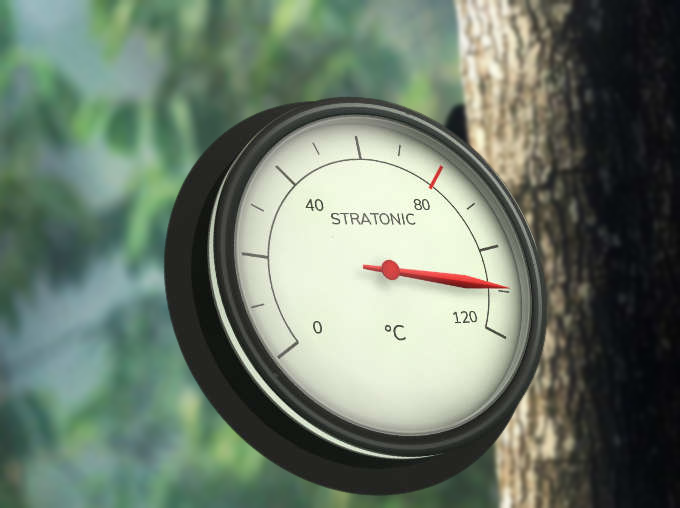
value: 110 (°C)
